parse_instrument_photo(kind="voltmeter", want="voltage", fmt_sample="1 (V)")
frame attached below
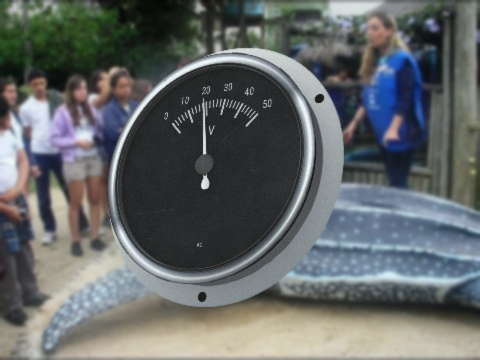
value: 20 (V)
